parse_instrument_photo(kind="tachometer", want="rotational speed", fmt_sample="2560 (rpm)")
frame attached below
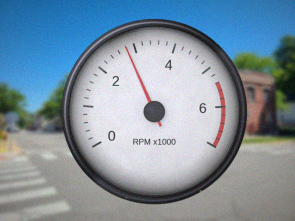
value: 2800 (rpm)
